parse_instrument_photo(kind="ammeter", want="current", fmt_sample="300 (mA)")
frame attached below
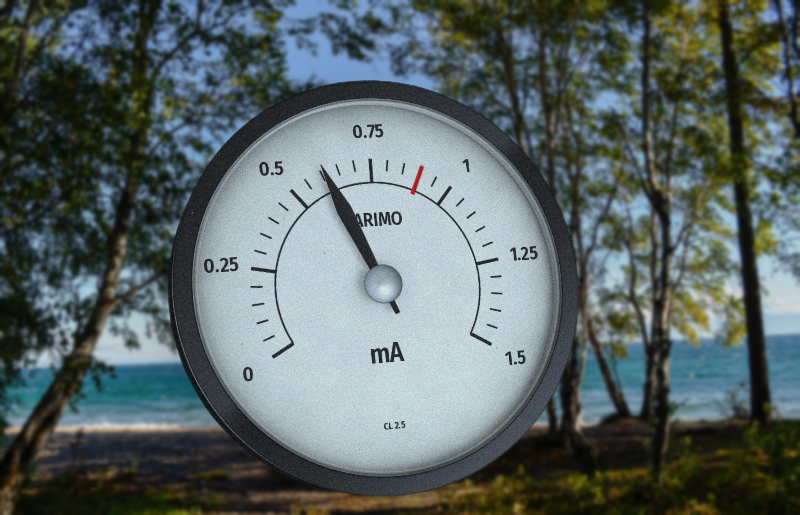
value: 0.6 (mA)
